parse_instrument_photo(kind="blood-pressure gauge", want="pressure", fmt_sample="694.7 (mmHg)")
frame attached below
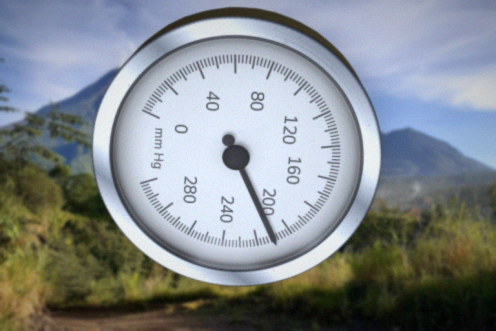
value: 210 (mmHg)
